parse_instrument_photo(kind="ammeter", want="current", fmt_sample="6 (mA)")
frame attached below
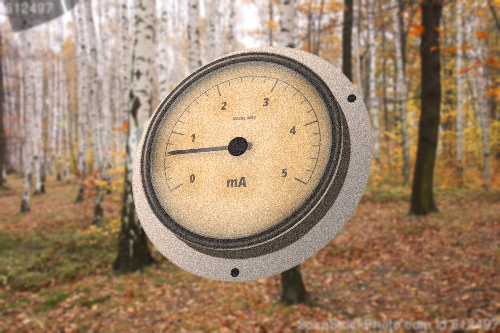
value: 0.6 (mA)
